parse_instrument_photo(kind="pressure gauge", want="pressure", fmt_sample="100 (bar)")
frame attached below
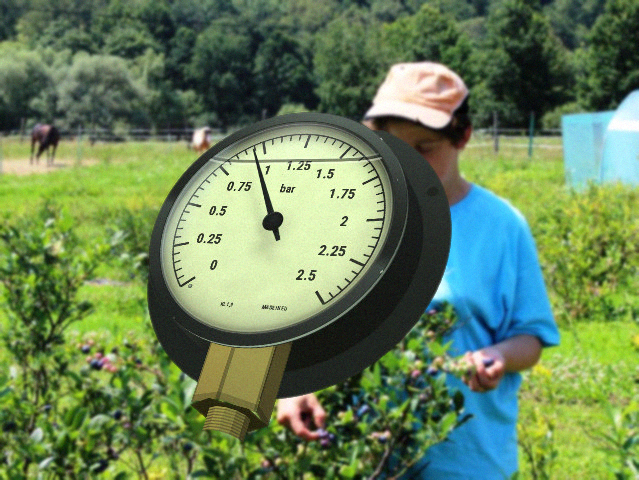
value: 0.95 (bar)
